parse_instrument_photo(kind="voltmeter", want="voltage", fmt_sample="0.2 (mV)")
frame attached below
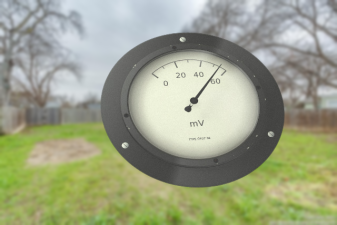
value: 55 (mV)
